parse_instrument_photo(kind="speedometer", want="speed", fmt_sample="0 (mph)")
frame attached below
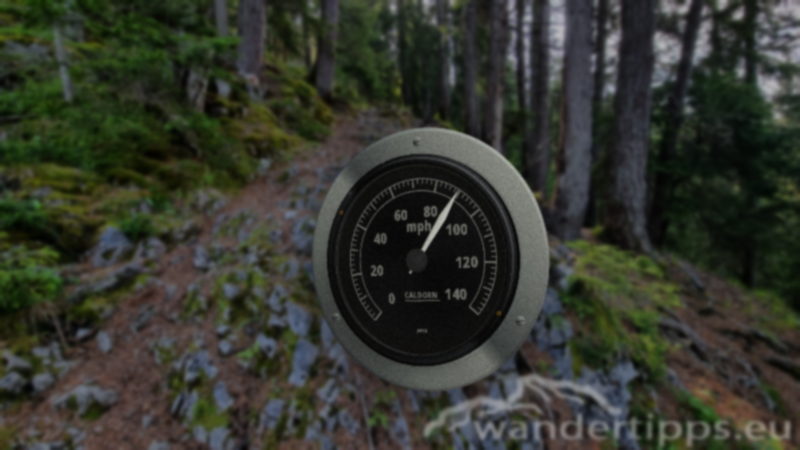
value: 90 (mph)
